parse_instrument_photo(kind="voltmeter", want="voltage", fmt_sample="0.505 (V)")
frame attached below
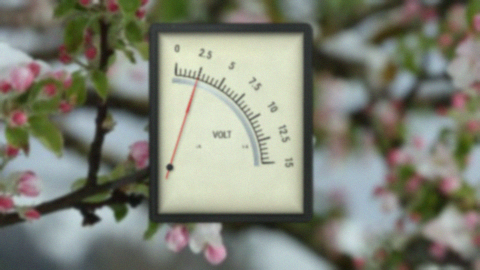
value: 2.5 (V)
